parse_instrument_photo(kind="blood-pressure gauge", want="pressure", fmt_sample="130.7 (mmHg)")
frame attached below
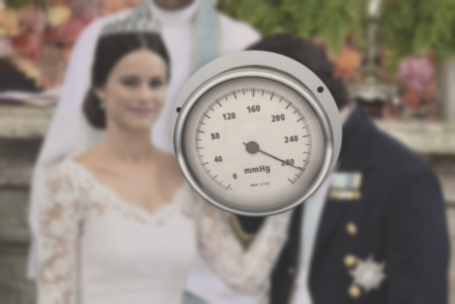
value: 280 (mmHg)
